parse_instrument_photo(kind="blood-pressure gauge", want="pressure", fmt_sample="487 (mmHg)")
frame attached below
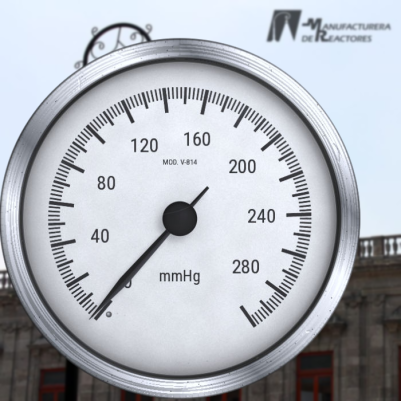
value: 2 (mmHg)
